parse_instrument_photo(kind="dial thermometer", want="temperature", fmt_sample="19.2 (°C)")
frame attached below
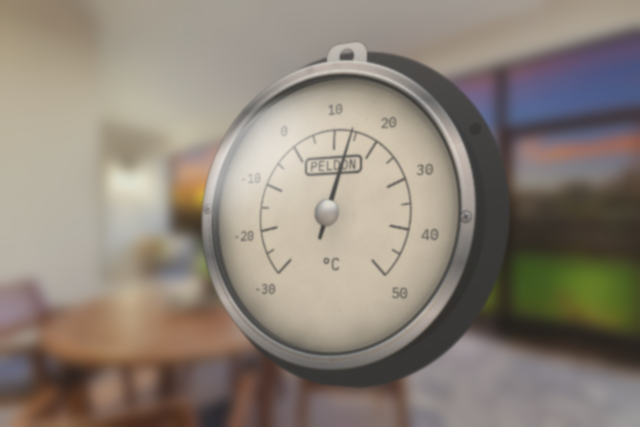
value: 15 (°C)
